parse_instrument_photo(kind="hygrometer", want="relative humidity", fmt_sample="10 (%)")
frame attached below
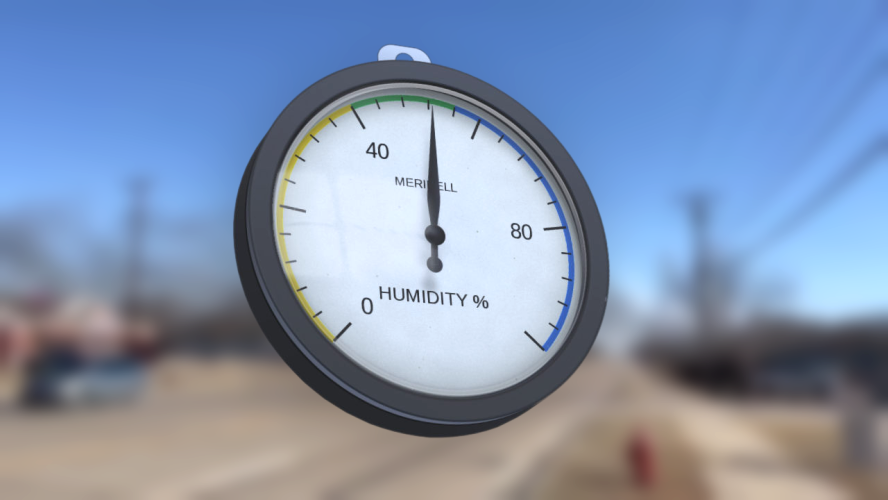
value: 52 (%)
